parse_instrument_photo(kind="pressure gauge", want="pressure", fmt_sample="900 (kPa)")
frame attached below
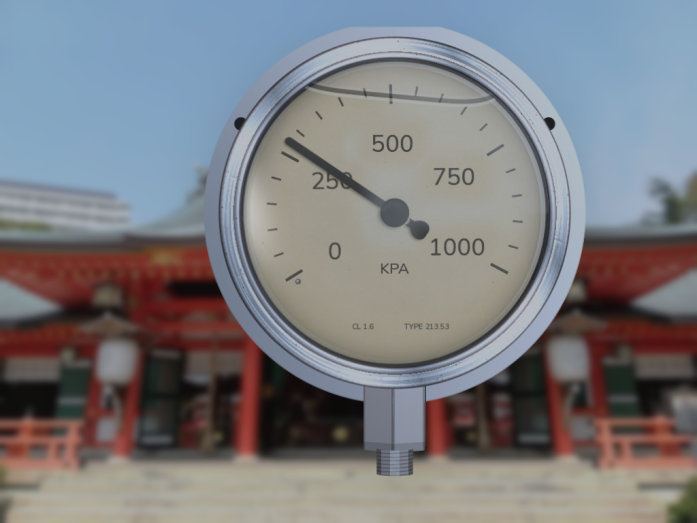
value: 275 (kPa)
